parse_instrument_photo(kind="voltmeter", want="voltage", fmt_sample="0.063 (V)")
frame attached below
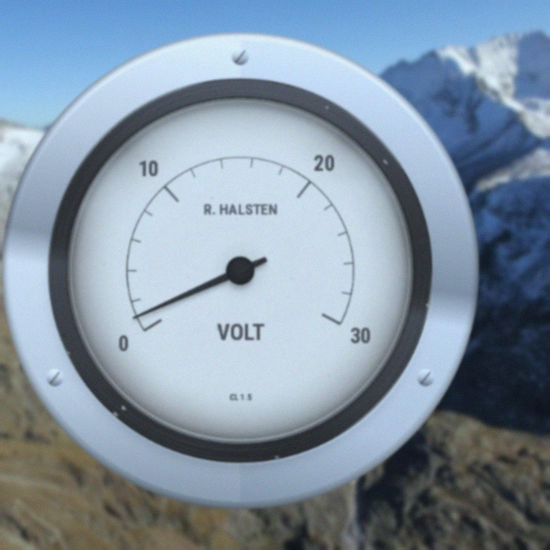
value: 1 (V)
